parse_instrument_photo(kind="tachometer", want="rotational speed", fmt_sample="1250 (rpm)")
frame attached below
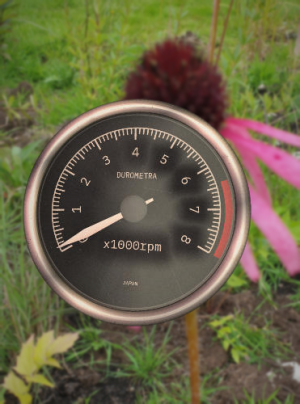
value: 100 (rpm)
